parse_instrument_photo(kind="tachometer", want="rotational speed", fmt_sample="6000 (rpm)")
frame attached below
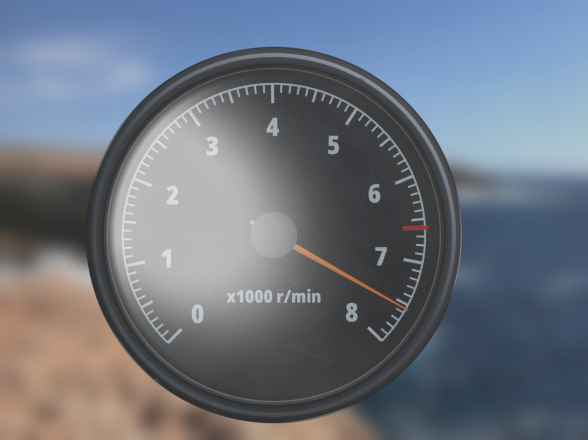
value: 7550 (rpm)
